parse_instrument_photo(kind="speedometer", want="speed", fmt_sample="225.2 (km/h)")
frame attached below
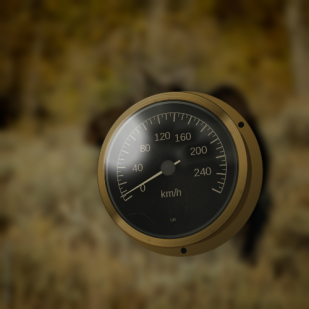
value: 5 (km/h)
